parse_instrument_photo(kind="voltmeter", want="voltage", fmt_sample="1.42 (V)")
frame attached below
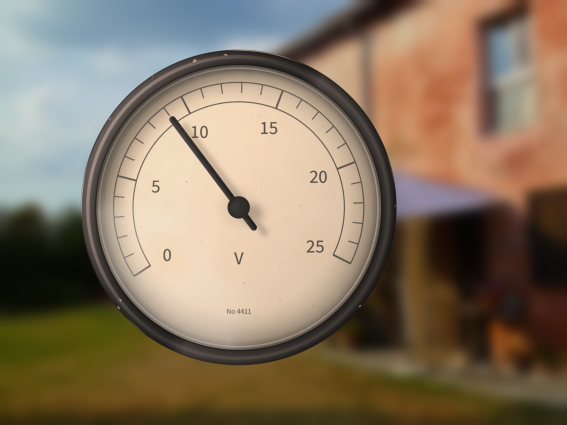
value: 9 (V)
